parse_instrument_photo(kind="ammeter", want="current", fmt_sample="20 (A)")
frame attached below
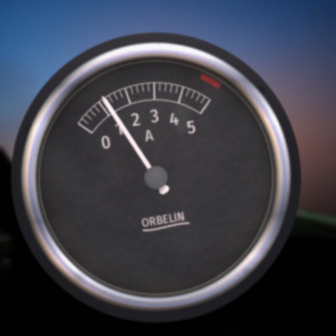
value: 1.2 (A)
